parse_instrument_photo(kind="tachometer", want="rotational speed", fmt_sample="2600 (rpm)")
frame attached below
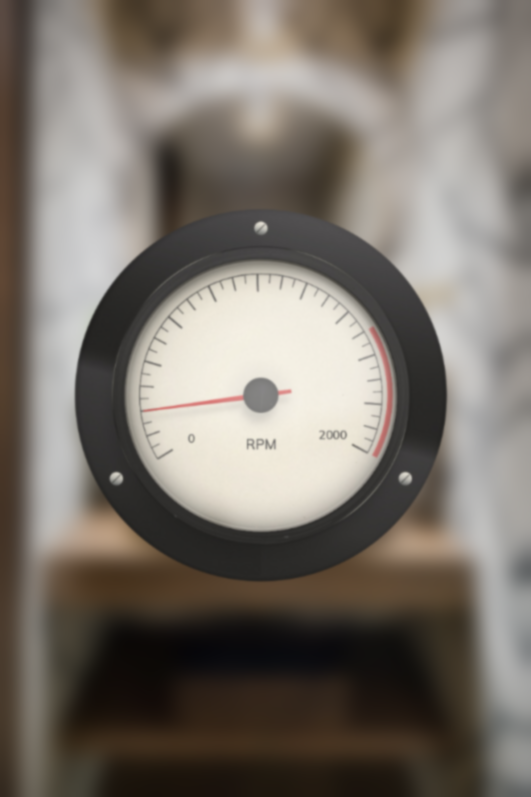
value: 200 (rpm)
